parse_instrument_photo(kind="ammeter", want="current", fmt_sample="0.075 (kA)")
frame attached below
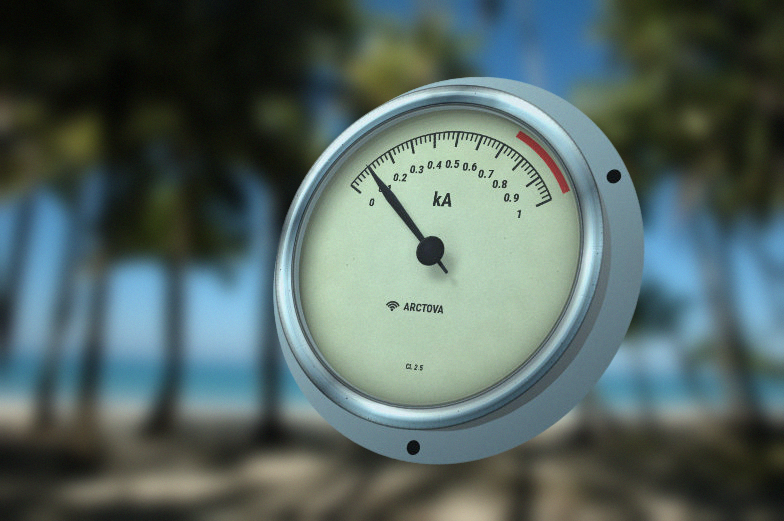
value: 0.1 (kA)
